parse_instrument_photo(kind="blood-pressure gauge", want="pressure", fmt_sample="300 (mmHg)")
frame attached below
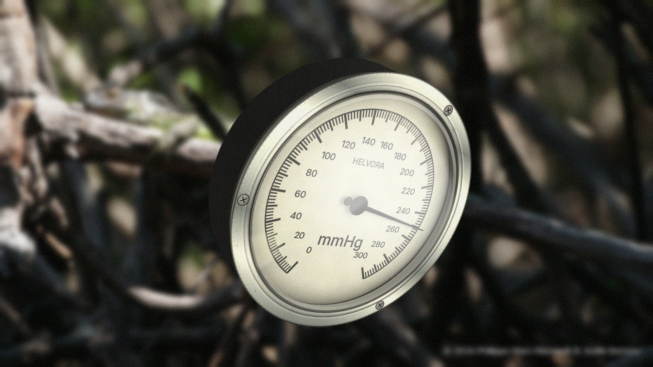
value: 250 (mmHg)
